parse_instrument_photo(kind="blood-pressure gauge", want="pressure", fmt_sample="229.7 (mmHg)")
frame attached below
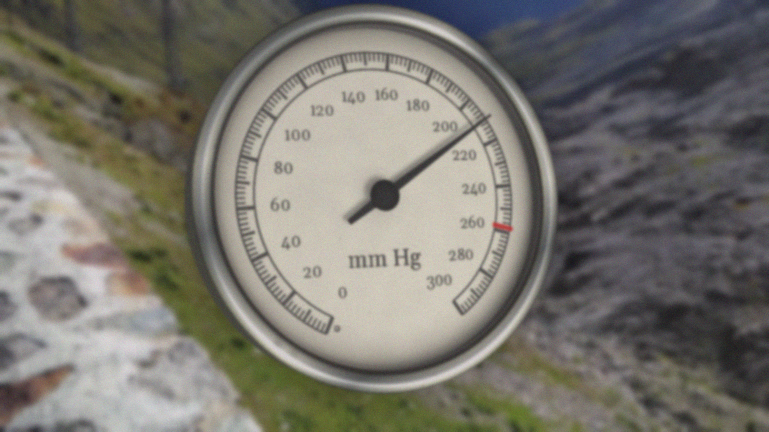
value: 210 (mmHg)
